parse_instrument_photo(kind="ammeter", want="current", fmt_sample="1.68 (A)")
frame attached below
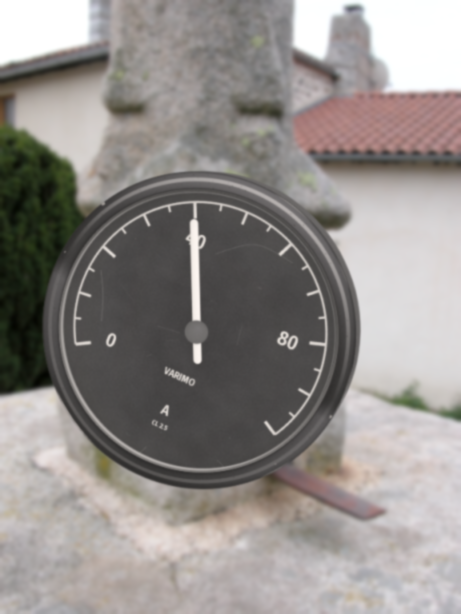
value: 40 (A)
